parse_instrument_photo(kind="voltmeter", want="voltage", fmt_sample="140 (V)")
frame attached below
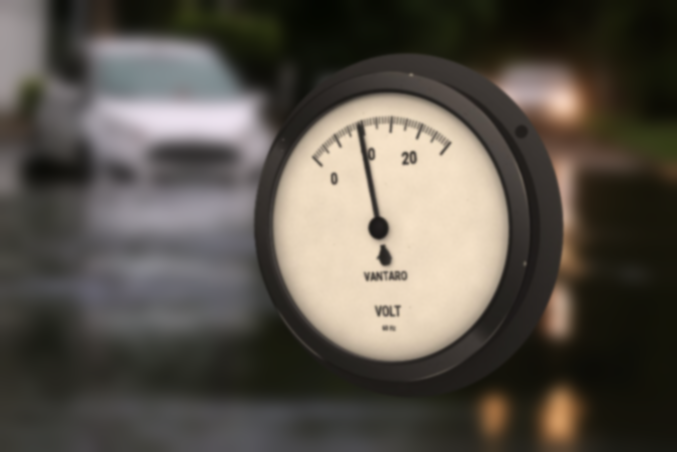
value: 10 (V)
